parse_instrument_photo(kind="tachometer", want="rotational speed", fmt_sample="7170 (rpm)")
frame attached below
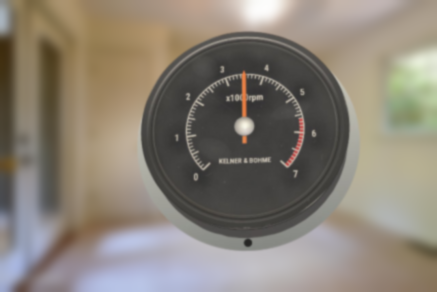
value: 3500 (rpm)
